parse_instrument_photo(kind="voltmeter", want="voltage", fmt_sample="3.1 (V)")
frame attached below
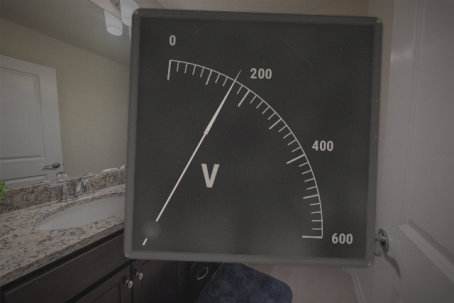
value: 160 (V)
